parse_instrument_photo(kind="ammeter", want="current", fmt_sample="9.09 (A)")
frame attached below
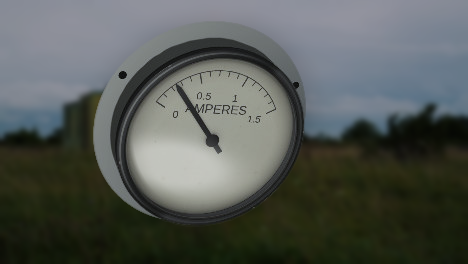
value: 0.25 (A)
